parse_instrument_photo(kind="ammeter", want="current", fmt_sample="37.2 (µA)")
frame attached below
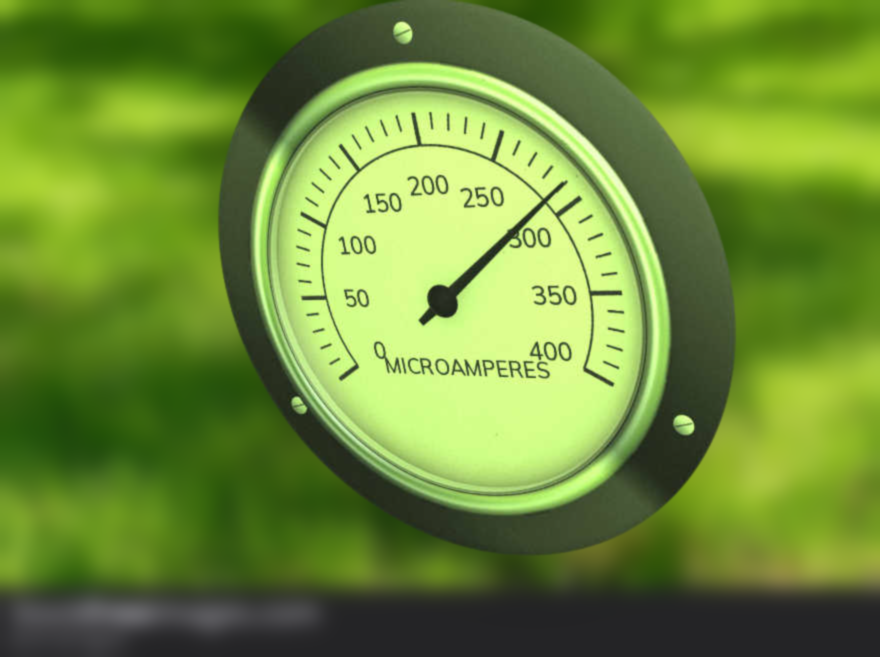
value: 290 (µA)
